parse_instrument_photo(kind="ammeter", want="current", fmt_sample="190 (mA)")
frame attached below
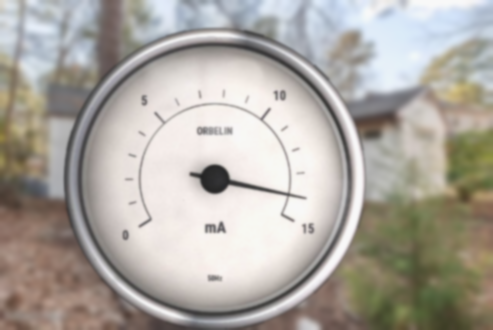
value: 14 (mA)
